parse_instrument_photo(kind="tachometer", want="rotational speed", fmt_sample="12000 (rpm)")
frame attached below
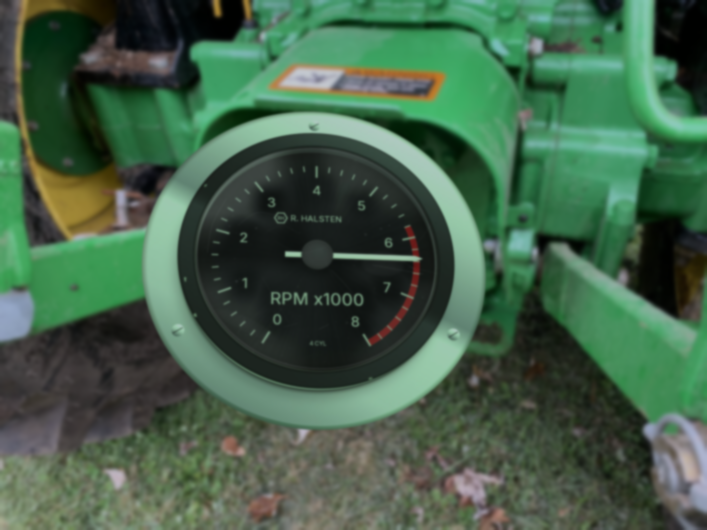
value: 6400 (rpm)
